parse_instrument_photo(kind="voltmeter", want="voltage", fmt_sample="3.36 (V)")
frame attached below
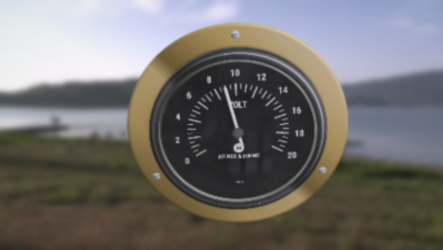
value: 9 (V)
